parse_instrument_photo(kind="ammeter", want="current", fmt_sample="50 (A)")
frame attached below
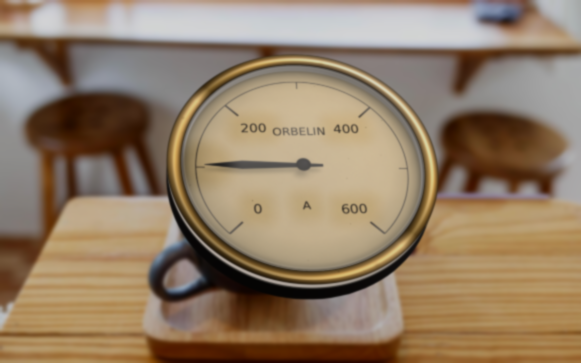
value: 100 (A)
